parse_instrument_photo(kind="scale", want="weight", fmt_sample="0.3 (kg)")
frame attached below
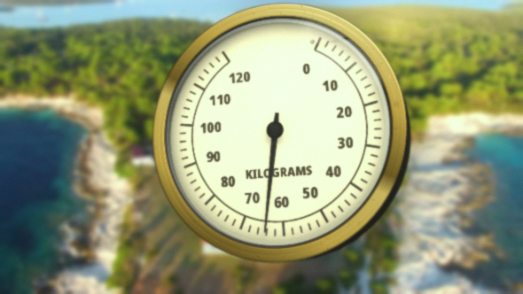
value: 64 (kg)
